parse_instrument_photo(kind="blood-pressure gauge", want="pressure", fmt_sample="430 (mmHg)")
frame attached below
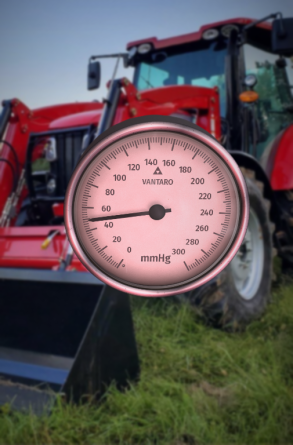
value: 50 (mmHg)
